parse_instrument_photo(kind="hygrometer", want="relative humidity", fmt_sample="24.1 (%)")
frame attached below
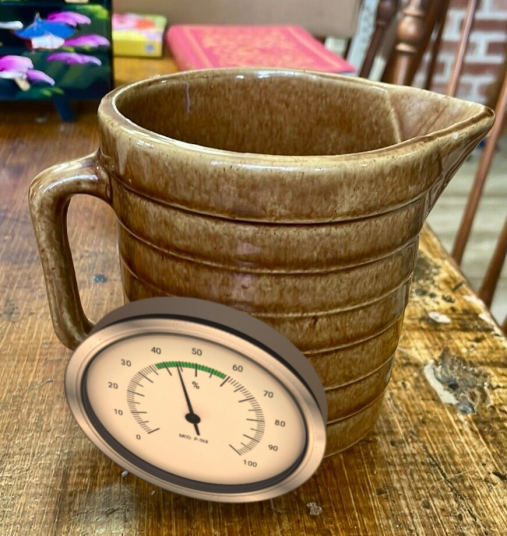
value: 45 (%)
